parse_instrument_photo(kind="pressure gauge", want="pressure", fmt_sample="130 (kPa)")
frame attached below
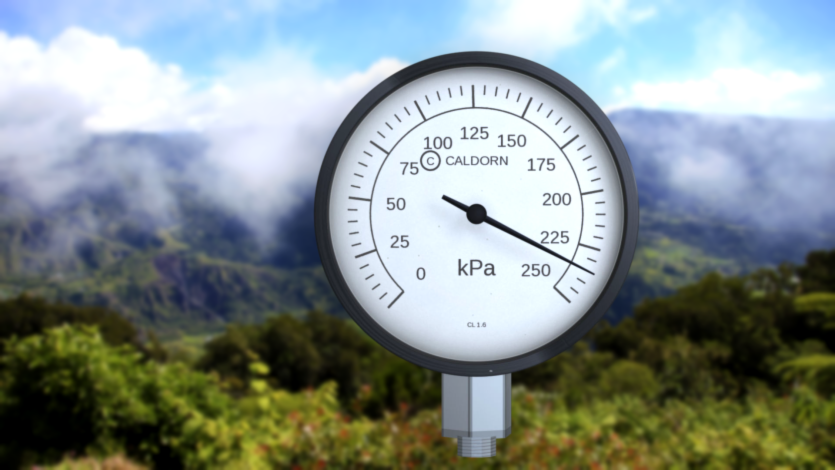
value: 235 (kPa)
